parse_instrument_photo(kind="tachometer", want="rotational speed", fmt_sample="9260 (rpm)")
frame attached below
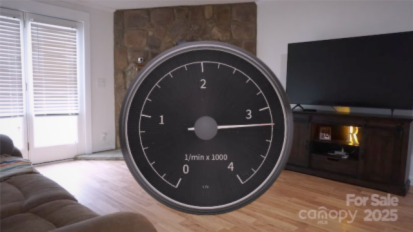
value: 3200 (rpm)
